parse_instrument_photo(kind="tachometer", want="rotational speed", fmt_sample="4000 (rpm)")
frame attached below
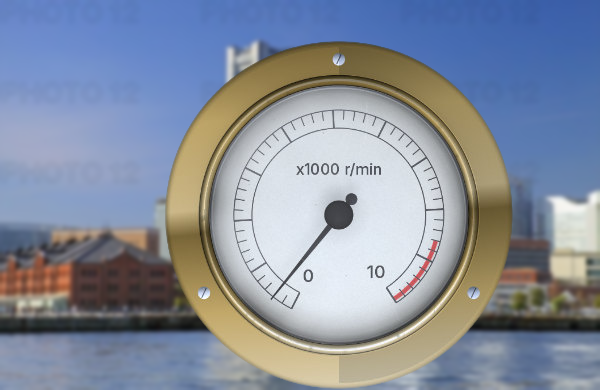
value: 400 (rpm)
